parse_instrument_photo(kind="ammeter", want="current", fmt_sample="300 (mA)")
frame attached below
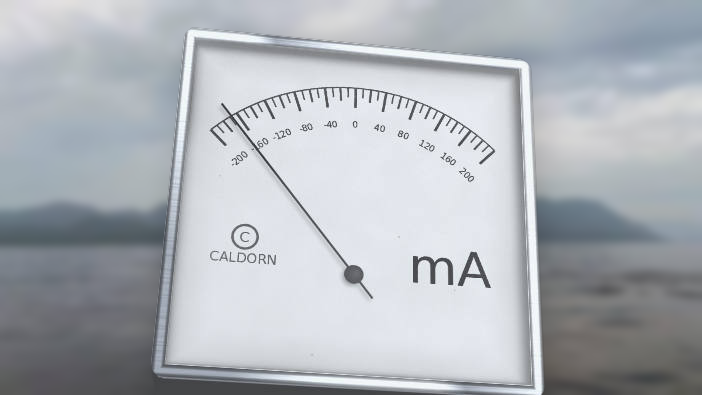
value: -170 (mA)
